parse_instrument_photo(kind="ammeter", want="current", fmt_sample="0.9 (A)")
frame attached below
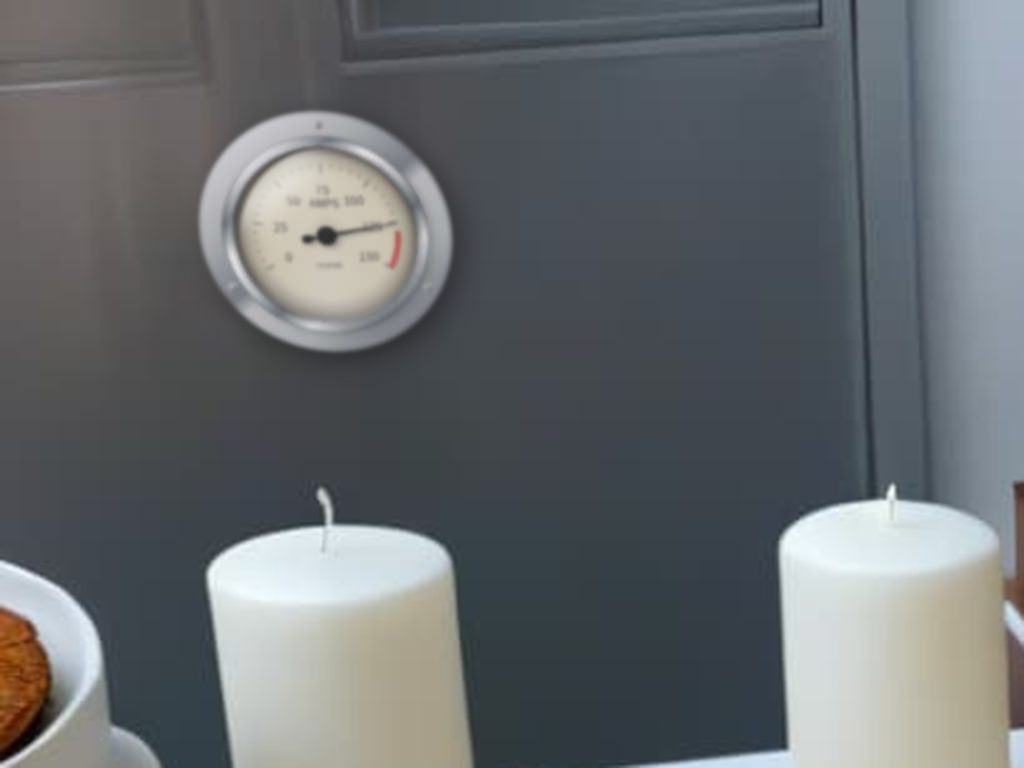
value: 125 (A)
